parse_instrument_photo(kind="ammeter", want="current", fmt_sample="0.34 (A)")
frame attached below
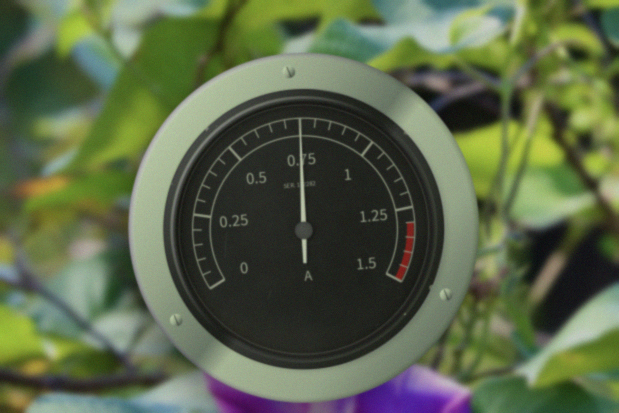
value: 0.75 (A)
